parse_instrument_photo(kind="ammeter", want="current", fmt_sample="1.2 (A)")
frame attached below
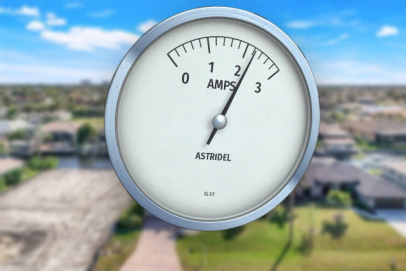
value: 2.2 (A)
